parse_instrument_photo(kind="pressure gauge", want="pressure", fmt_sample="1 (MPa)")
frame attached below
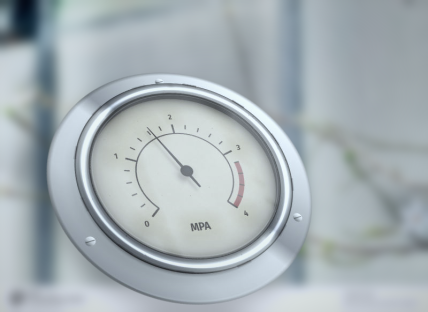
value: 1.6 (MPa)
